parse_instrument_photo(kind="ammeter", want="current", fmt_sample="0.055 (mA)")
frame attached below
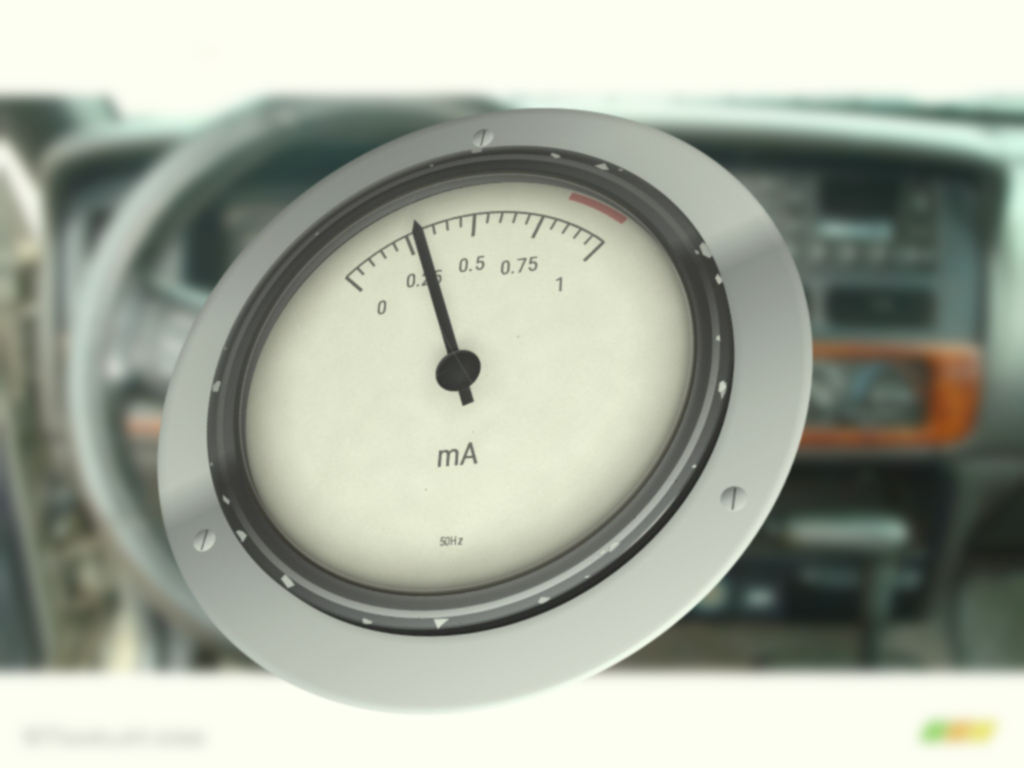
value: 0.3 (mA)
